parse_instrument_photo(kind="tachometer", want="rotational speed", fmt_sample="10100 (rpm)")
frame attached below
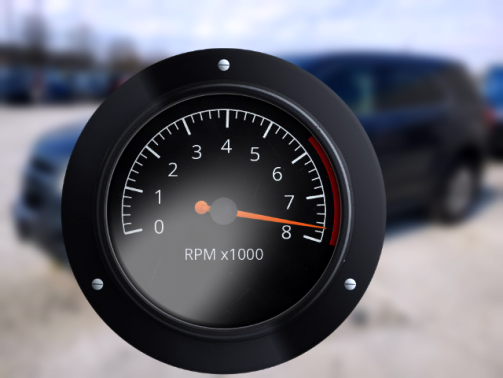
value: 7700 (rpm)
